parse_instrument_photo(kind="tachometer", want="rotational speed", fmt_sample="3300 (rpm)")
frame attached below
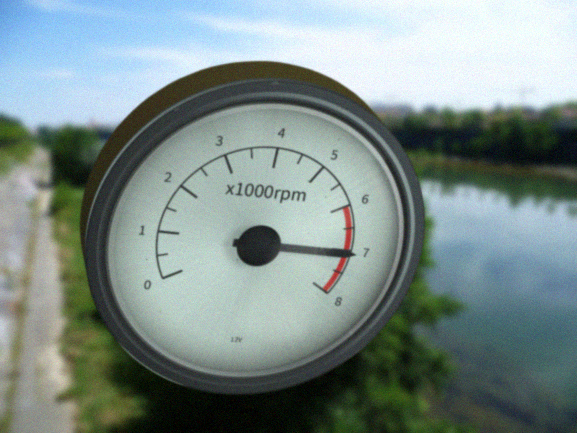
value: 7000 (rpm)
